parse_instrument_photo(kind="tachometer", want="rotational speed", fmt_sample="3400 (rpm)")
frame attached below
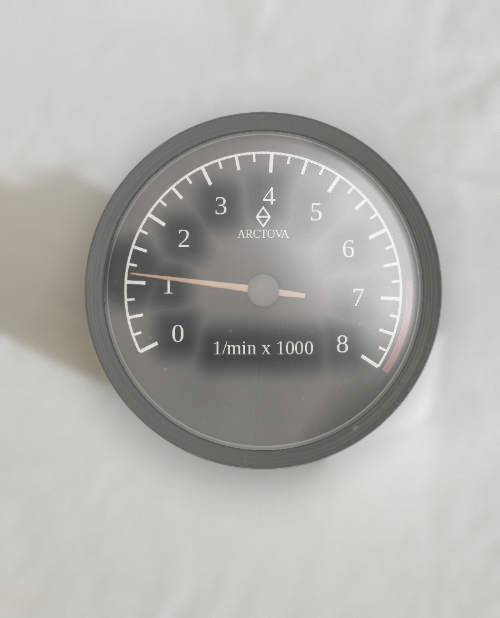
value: 1125 (rpm)
